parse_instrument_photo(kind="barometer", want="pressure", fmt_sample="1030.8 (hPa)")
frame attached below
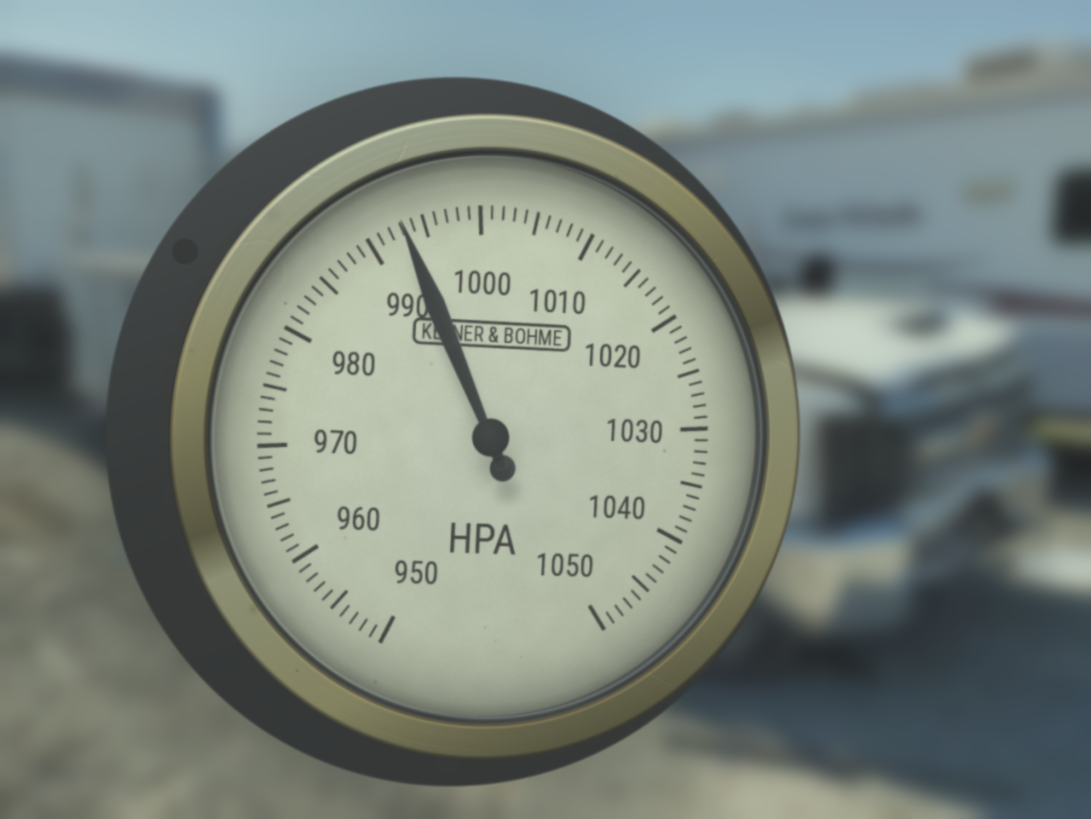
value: 993 (hPa)
